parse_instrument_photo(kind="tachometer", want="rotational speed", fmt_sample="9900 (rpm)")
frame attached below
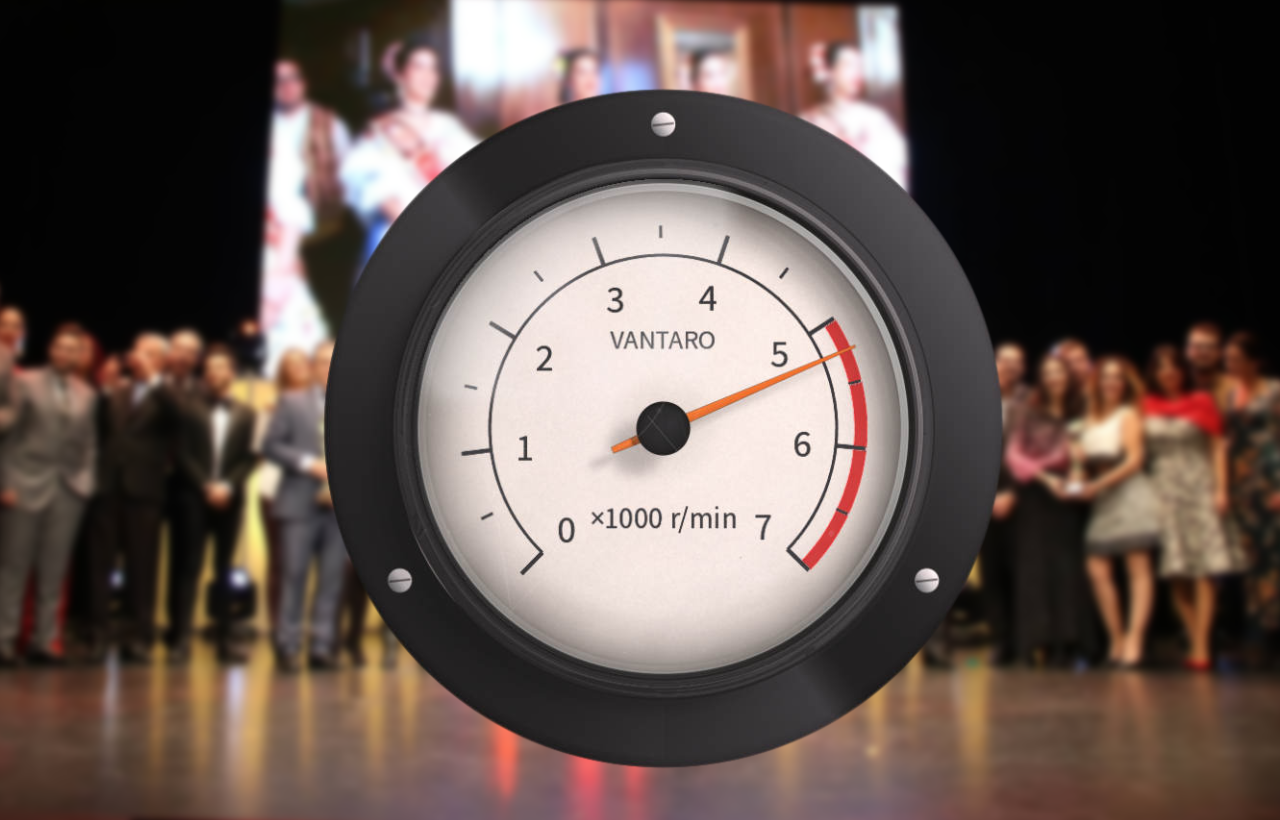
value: 5250 (rpm)
